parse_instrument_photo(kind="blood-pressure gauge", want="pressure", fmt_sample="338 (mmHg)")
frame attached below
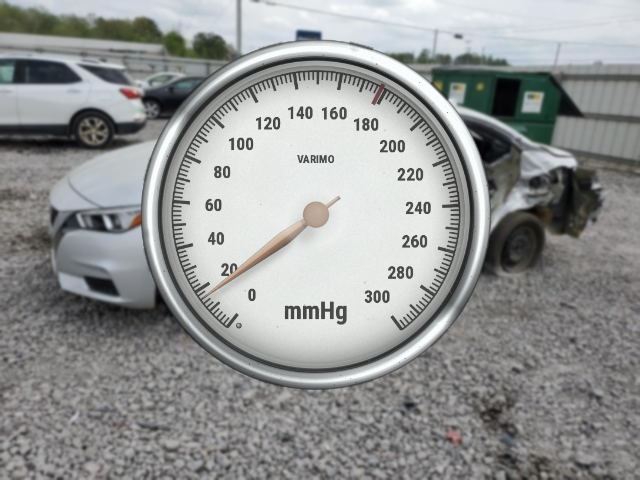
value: 16 (mmHg)
